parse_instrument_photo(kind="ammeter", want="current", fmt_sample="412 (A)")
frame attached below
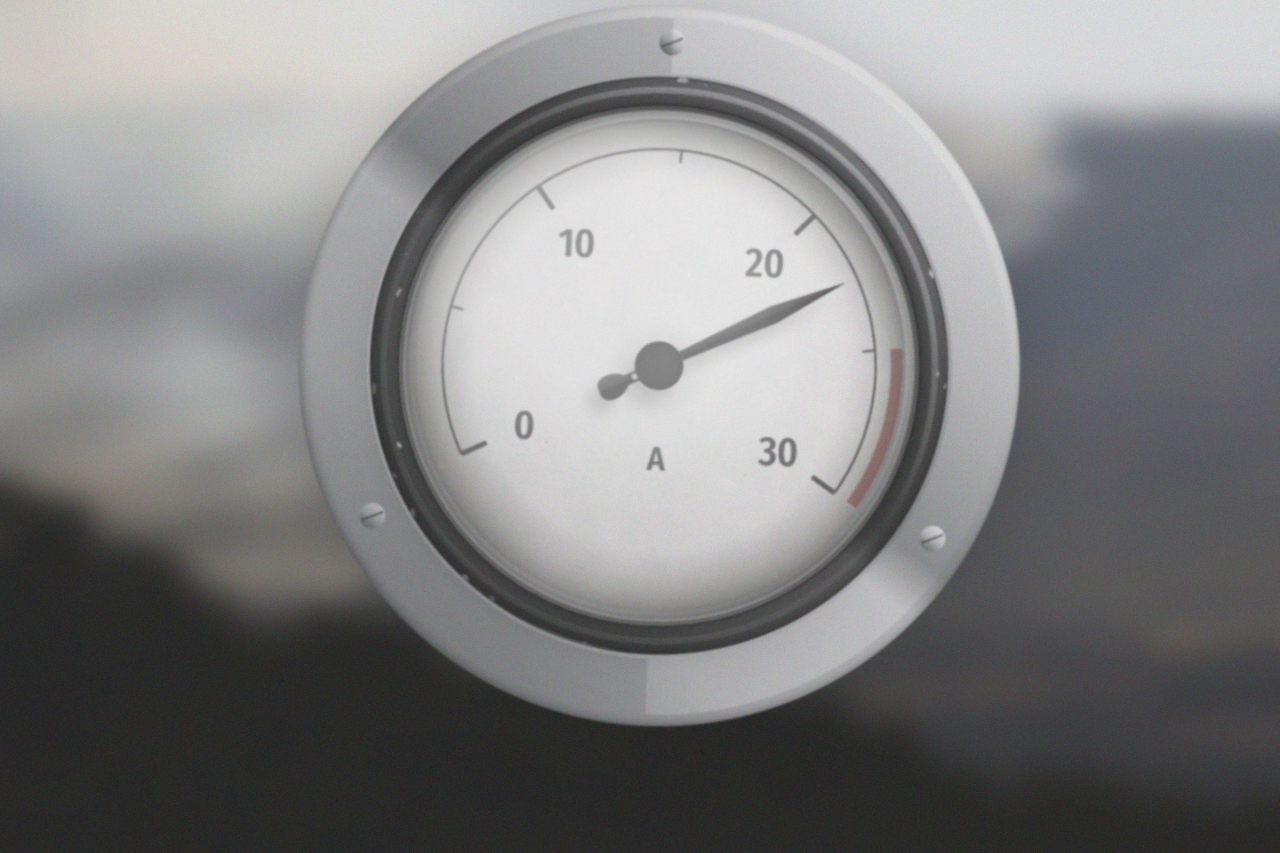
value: 22.5 (A)
